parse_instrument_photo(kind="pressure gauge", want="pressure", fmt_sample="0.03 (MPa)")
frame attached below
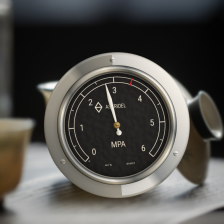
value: 2.75 (MPa)
